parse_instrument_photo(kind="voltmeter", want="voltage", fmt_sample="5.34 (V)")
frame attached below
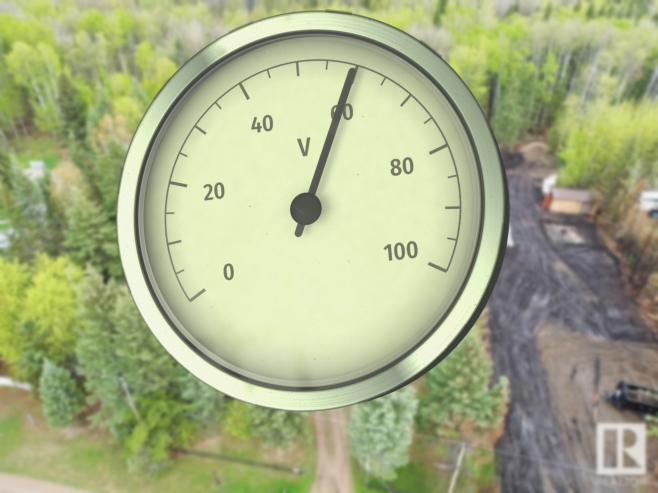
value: 60 (V)
